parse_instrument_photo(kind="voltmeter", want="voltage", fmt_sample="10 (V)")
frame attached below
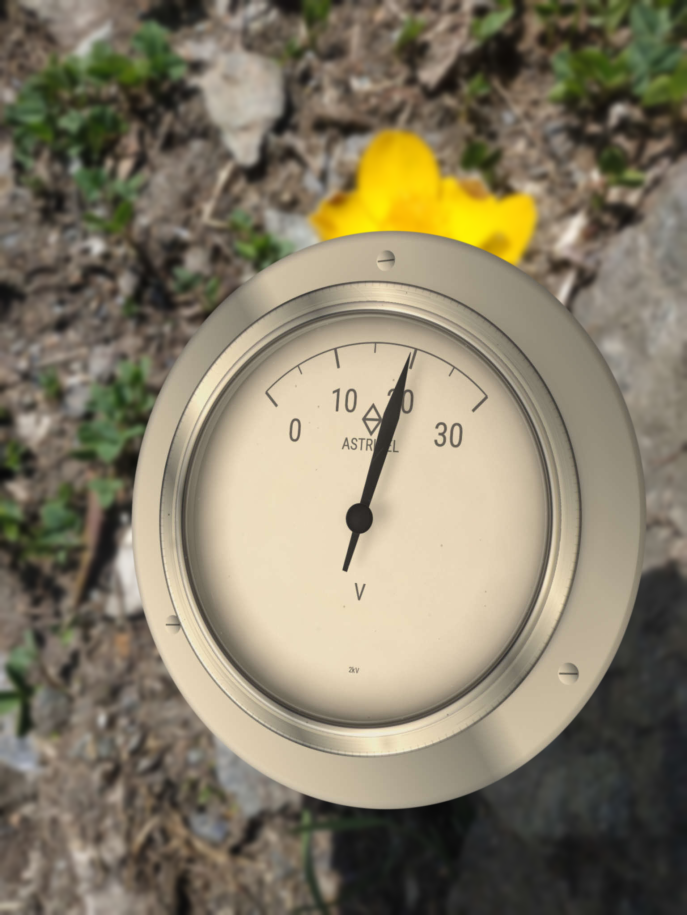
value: 20 (V)
